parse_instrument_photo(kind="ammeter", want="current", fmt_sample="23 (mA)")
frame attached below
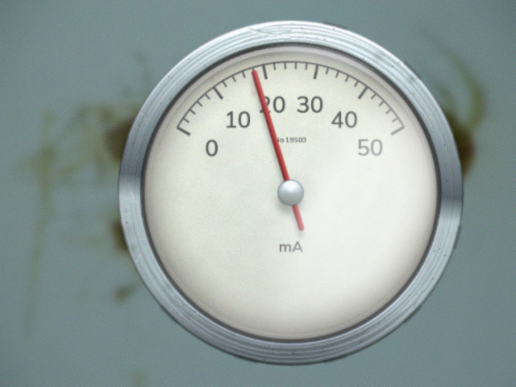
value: 18 (mA)
